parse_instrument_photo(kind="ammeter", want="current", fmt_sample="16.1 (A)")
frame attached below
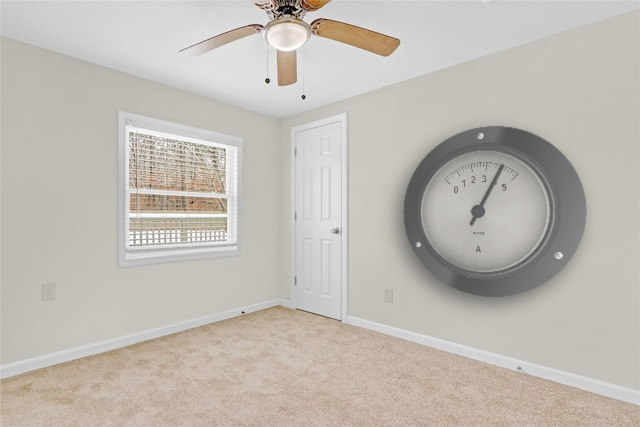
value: 4 (A)
